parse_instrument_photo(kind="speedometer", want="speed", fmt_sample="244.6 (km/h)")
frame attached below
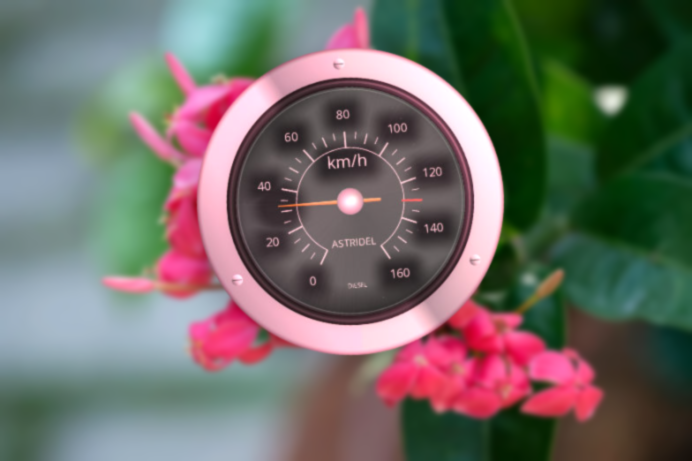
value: 32.5 (km/h)
